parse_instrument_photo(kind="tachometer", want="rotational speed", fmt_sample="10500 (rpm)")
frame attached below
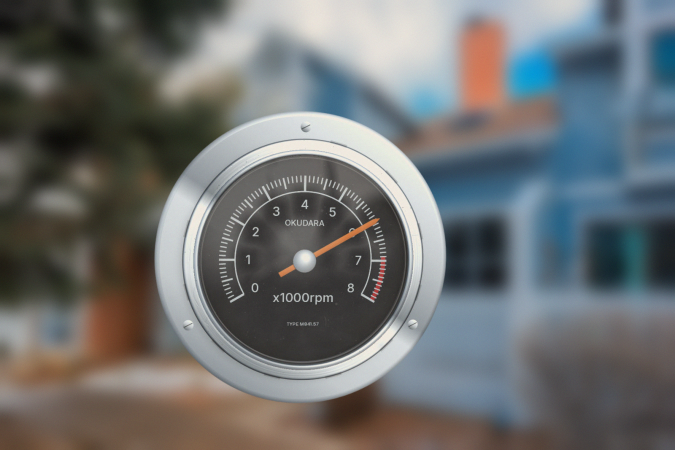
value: 6000 (rpm)
